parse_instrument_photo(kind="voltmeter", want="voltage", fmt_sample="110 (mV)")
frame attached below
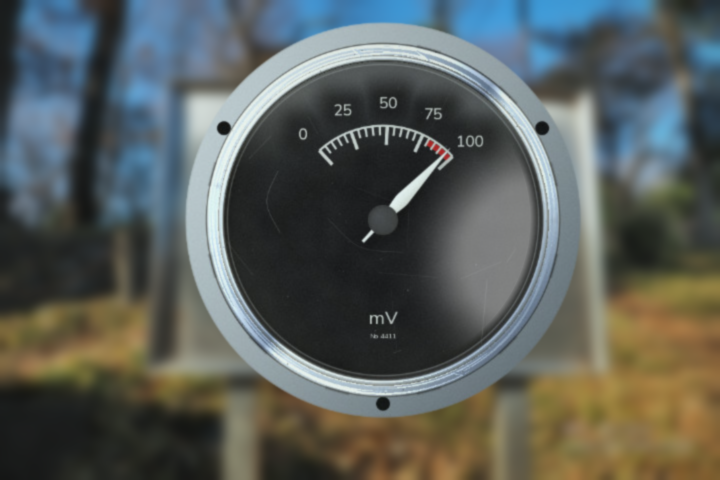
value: 95 (mV)
